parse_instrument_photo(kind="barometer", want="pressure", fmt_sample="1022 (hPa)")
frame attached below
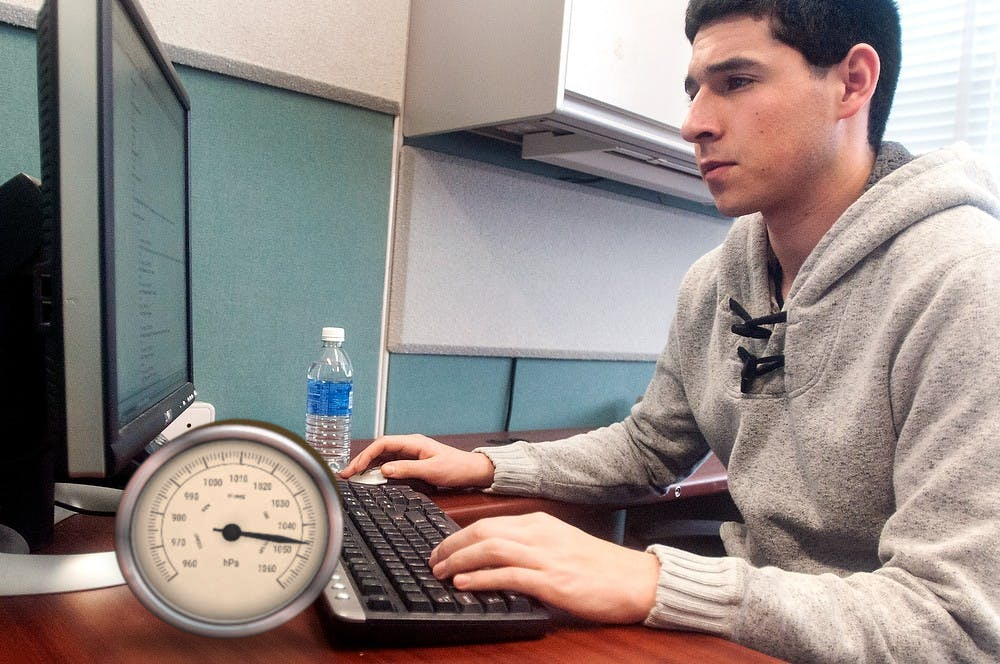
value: 1045 (hPa)
